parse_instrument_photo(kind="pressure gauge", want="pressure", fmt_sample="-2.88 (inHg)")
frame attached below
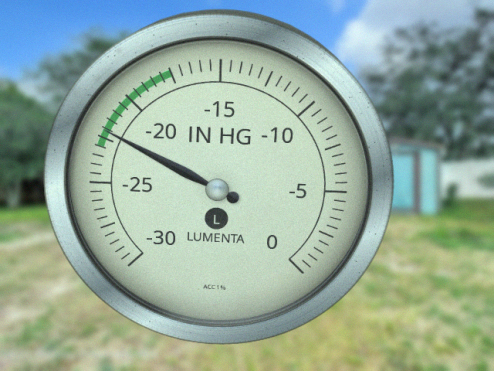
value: -22 (inHg)
